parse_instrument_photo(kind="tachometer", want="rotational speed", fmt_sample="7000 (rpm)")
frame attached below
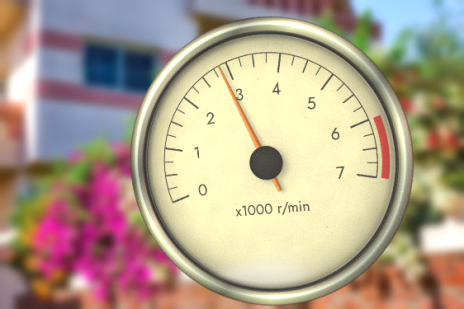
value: 2875 (rpm)
